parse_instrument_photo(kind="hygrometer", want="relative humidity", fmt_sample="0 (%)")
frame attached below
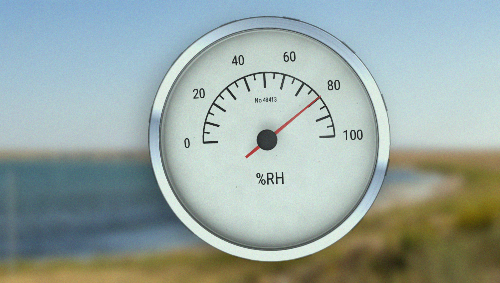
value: 80 (%)
